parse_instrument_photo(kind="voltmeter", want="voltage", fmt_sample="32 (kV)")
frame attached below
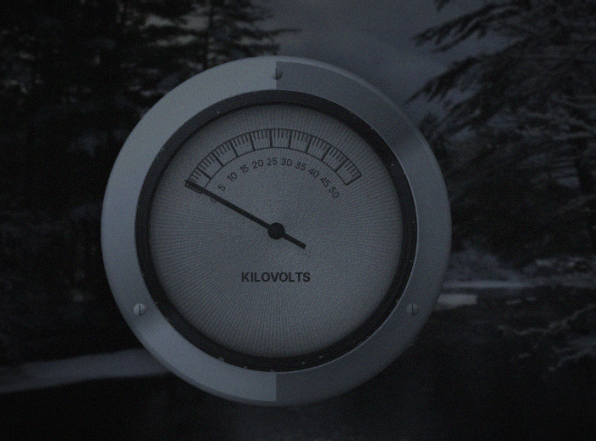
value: 1 (kV)
